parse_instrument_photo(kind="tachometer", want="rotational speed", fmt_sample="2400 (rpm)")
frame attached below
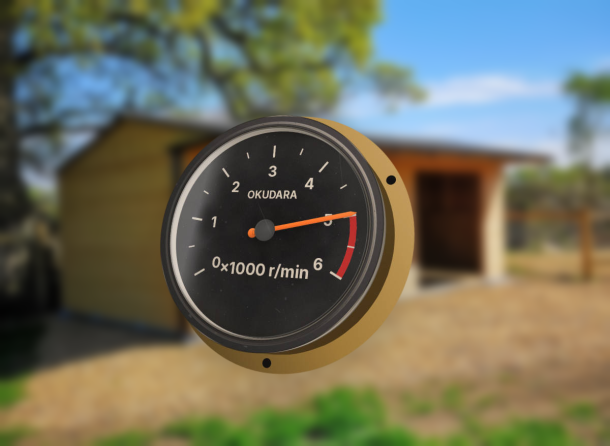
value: 5000 (rpm)
